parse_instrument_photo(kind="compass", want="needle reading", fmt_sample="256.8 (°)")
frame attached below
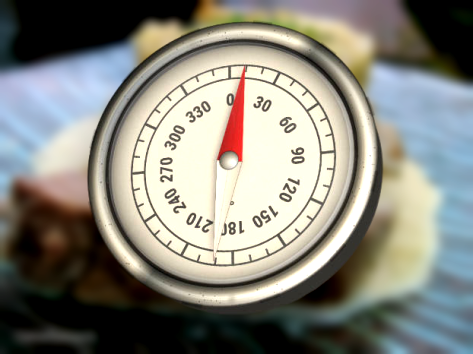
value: 10 (°)
